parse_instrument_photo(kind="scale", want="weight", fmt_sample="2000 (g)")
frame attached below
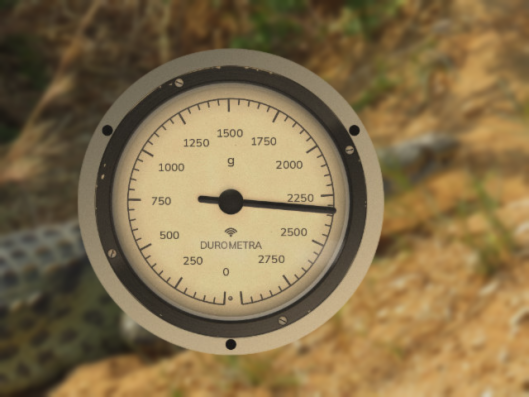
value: 2325 (g)
